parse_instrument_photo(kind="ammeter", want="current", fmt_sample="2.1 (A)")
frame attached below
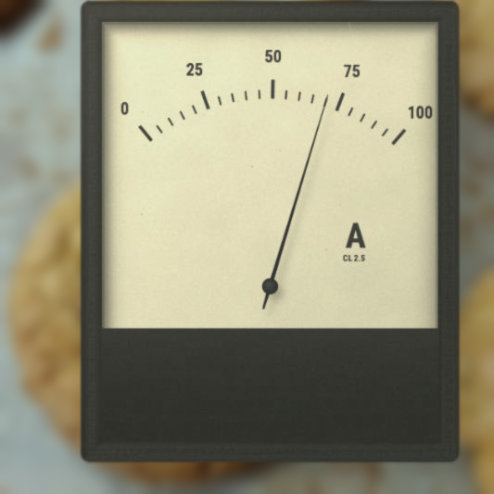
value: 70 (A)
